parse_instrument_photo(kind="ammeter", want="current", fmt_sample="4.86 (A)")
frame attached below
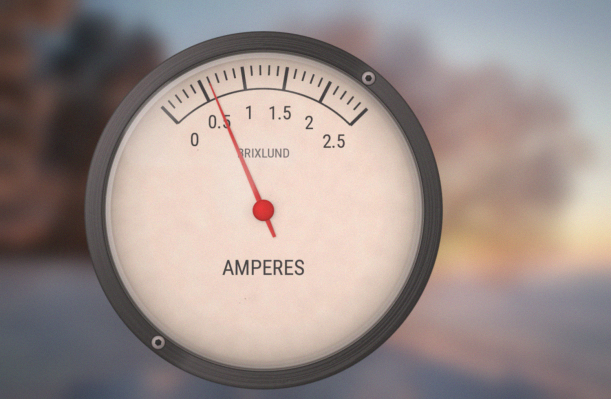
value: 0.6 (A)
